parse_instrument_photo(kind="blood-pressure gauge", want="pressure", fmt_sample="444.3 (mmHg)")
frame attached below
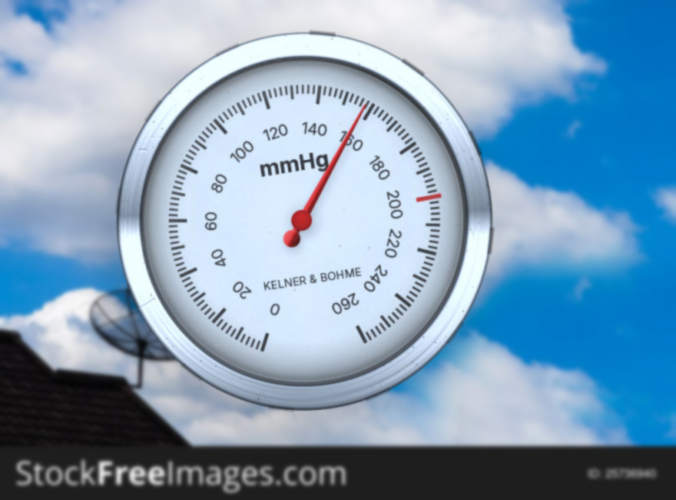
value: 158 (mmHg)
